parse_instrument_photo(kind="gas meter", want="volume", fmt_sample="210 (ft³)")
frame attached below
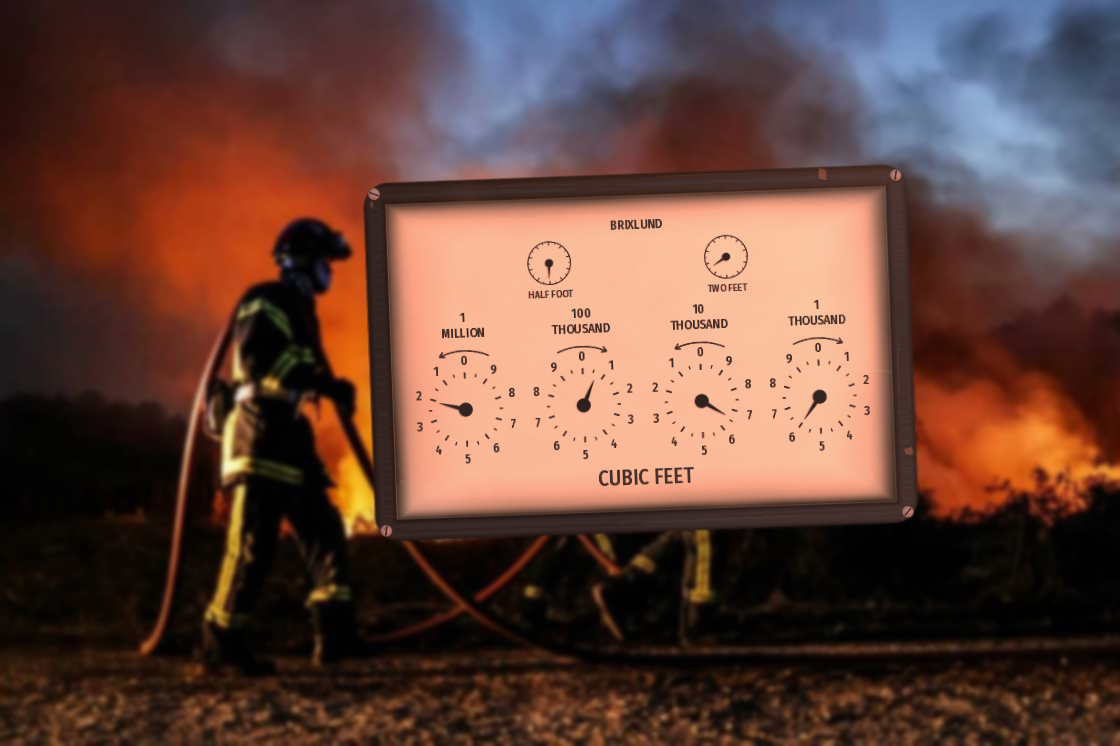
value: 206600 (ft³)
